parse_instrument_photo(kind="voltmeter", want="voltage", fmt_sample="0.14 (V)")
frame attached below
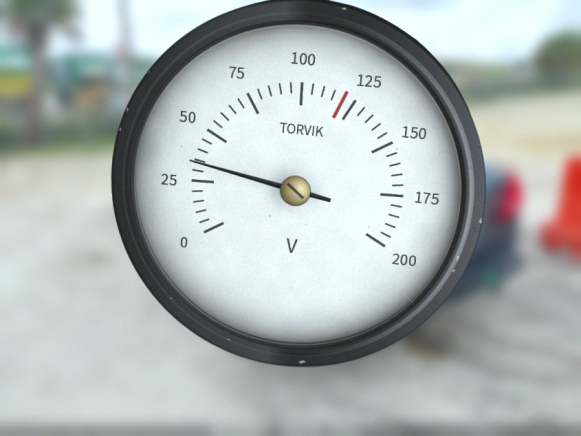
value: 35 (V)
